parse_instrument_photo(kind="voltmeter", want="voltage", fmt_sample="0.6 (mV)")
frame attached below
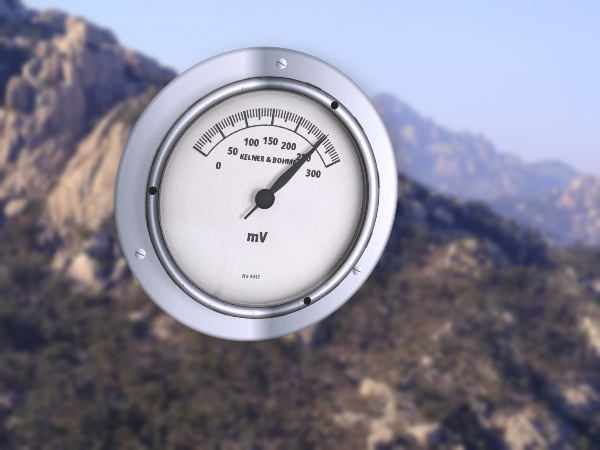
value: 250 (mV)
